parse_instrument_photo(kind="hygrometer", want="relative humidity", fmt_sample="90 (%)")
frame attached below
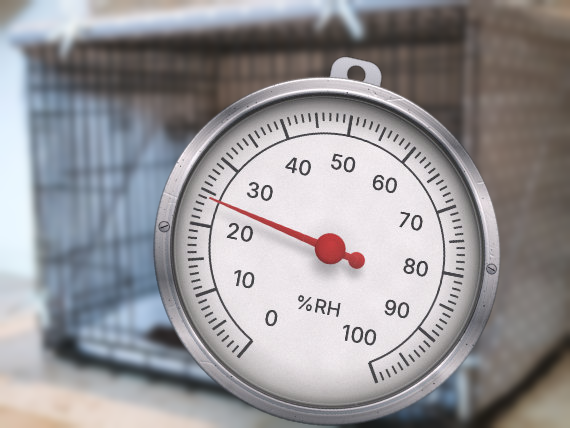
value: 24 (%)
